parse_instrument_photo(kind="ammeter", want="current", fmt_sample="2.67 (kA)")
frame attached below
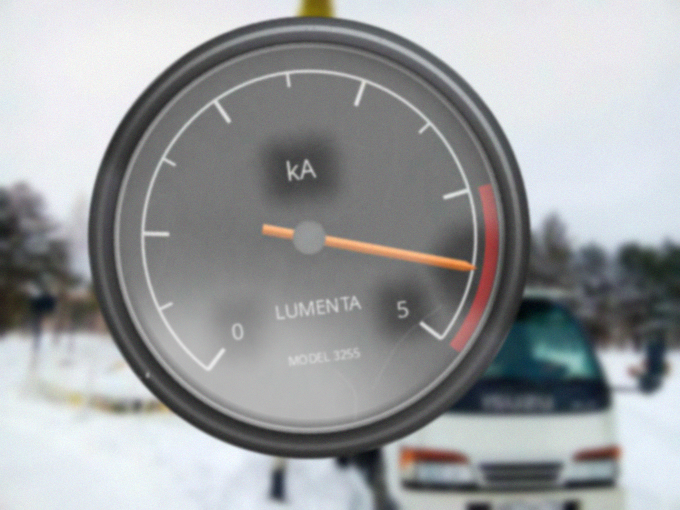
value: 4.5 (kA)
